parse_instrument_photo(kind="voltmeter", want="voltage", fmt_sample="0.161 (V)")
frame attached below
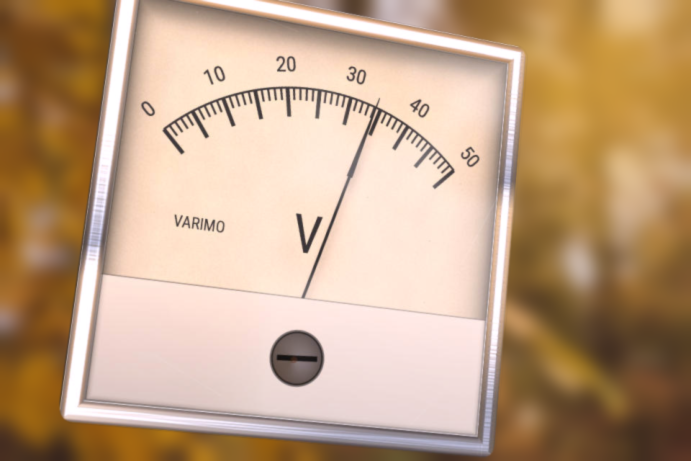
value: 34 (V)
